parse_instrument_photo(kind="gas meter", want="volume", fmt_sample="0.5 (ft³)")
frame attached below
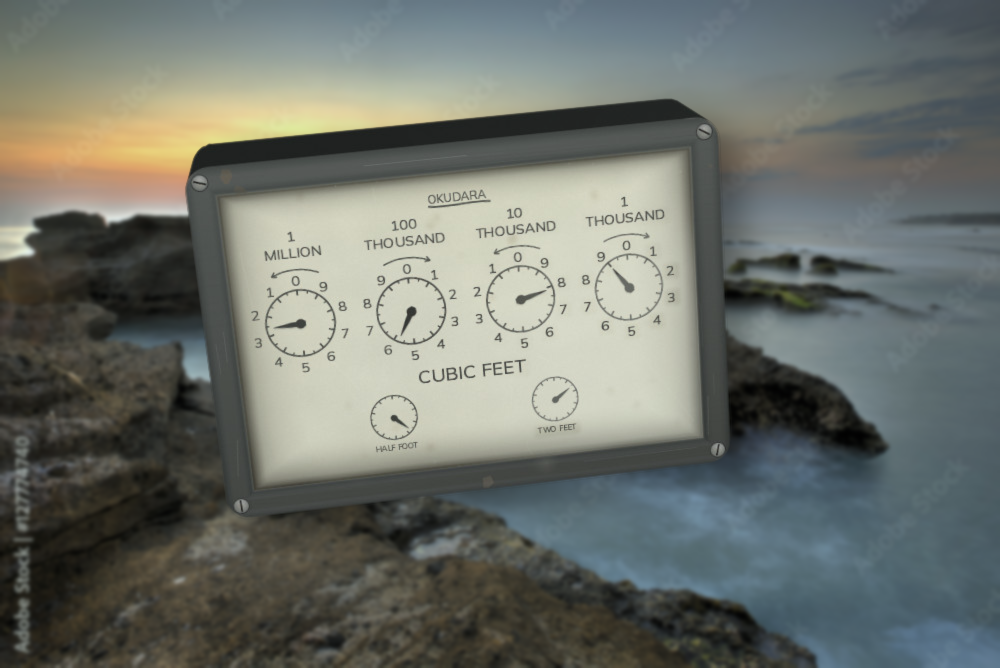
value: 257900 (ft³)
